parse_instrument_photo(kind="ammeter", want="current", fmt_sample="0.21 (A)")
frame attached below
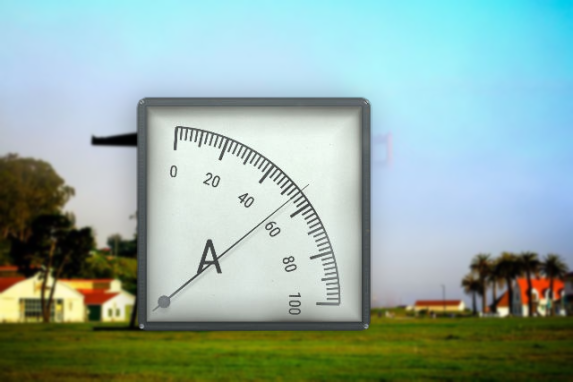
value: 54 (A)
